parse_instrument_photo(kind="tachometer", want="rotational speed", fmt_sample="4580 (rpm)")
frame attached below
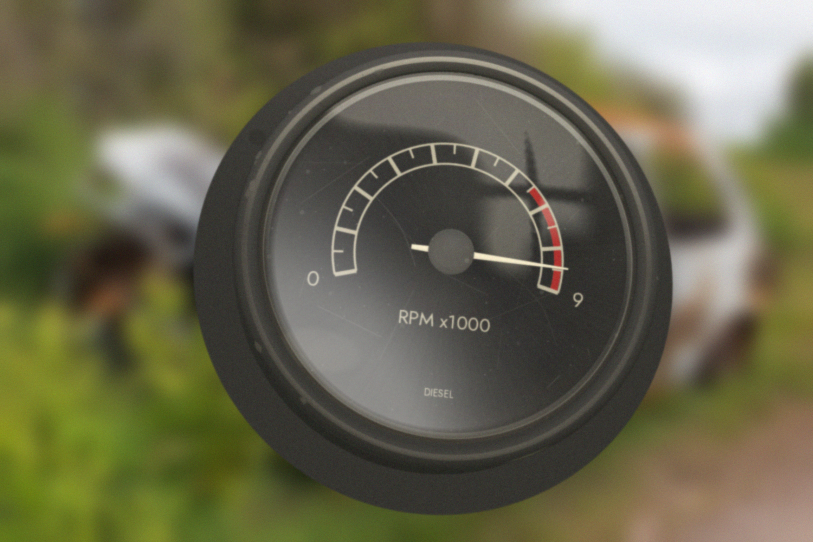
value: 8500 (rpm)
